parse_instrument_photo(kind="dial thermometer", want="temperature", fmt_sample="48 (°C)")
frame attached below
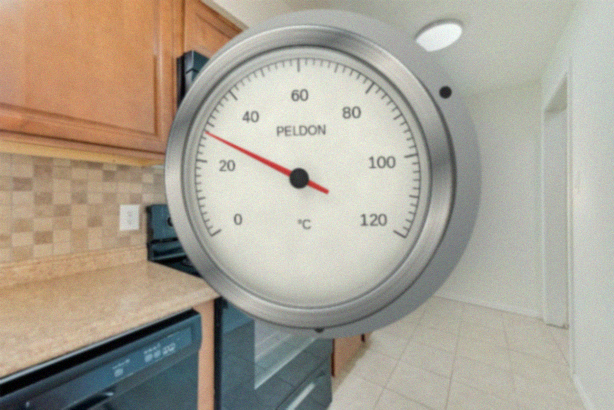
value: 28 (°C)
